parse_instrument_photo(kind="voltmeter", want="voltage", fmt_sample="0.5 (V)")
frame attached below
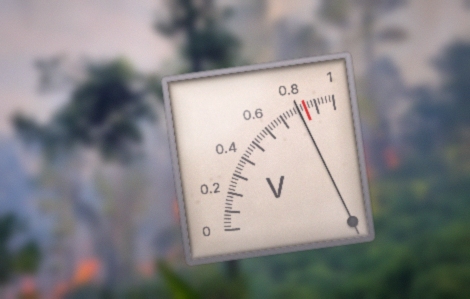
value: 0.8 (V)
